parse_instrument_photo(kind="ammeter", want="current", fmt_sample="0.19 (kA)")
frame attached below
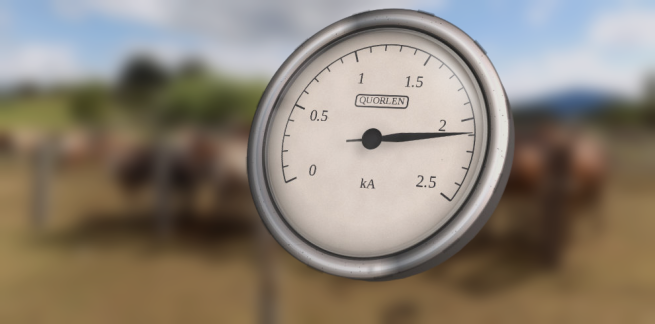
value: 2.1 (kA)
